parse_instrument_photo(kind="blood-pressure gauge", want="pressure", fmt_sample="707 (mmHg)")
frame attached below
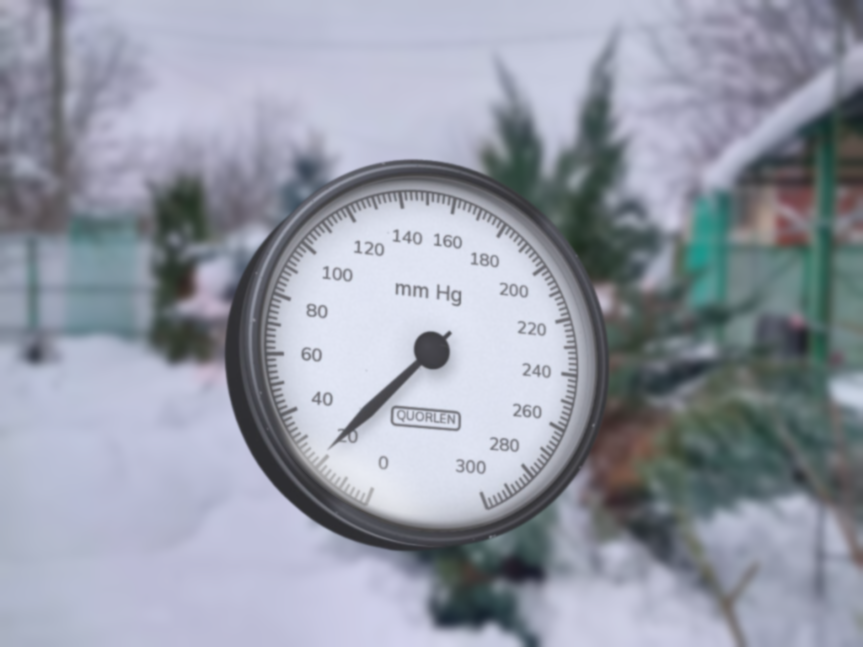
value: 22 (mmHg)
